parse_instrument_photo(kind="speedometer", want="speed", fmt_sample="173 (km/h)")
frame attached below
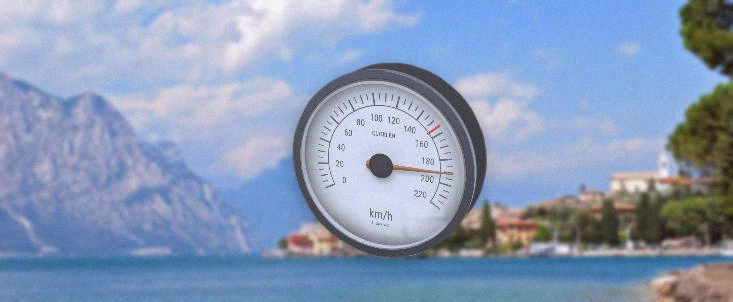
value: 190 (km/h)
